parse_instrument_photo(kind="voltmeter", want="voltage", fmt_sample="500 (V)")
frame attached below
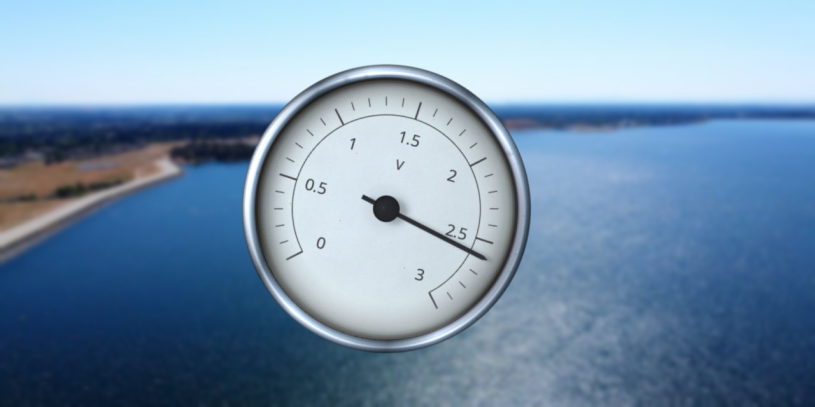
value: 2.6 (V)
